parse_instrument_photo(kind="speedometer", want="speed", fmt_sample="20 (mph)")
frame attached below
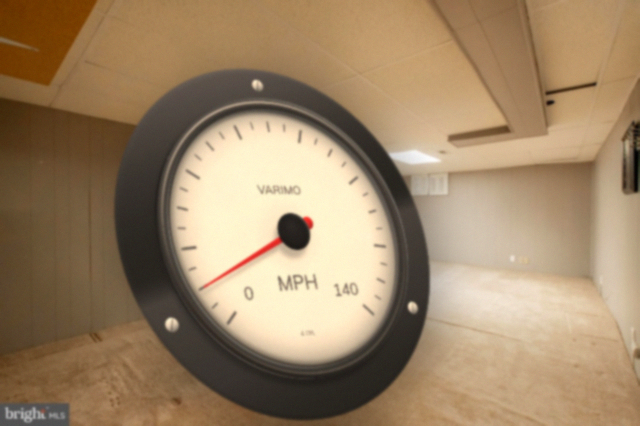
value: 10 (mph)
